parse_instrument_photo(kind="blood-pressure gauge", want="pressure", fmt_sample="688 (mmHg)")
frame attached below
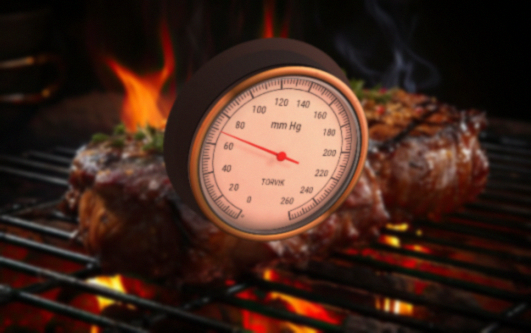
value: 70 (mmHg)
